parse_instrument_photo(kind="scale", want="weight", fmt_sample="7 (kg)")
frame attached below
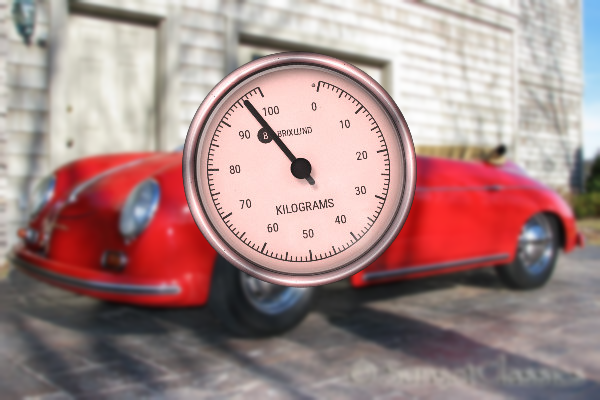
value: 96 (kg)
